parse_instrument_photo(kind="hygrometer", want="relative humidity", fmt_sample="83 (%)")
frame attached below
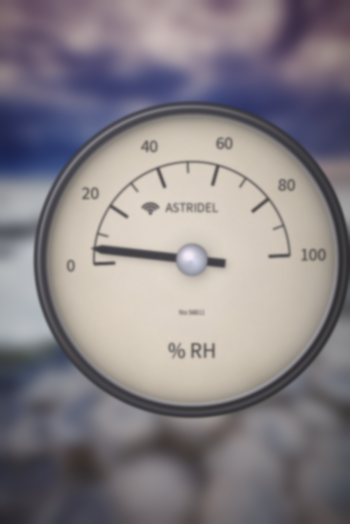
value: 5 (%)
